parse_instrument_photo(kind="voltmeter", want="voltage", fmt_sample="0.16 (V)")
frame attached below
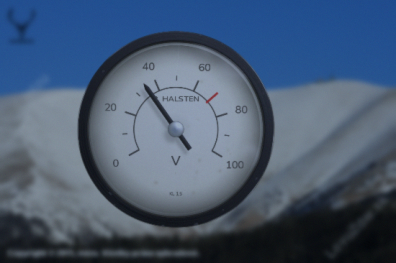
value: 35 (V)
